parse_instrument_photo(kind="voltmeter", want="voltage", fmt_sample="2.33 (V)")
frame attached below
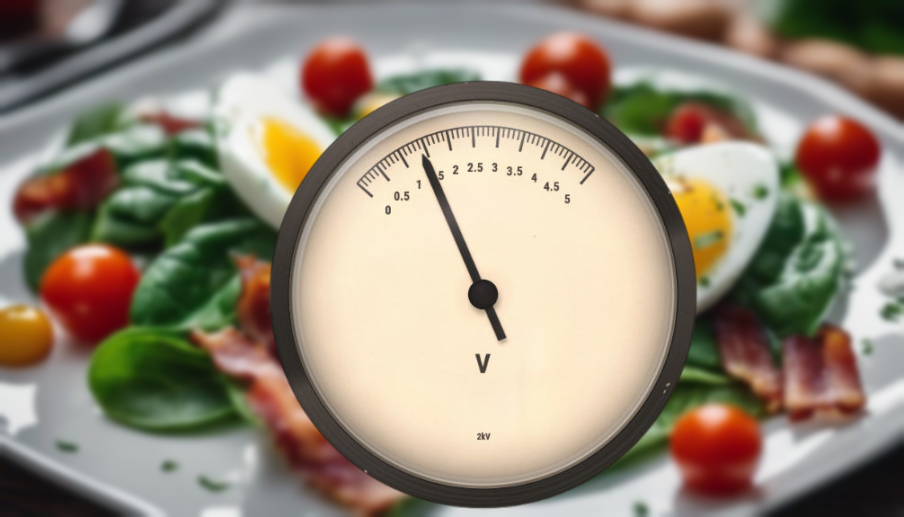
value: 1.4 (V)
